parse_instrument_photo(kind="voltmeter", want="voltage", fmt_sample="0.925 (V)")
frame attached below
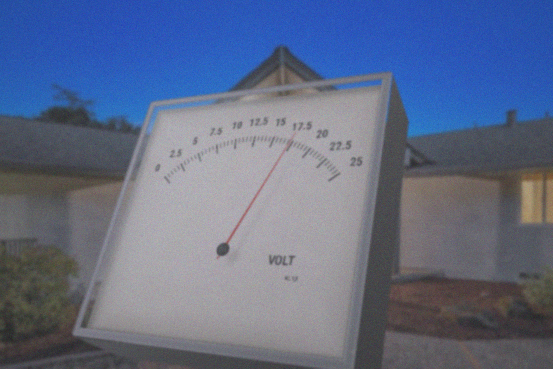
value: 17.5 (V)
